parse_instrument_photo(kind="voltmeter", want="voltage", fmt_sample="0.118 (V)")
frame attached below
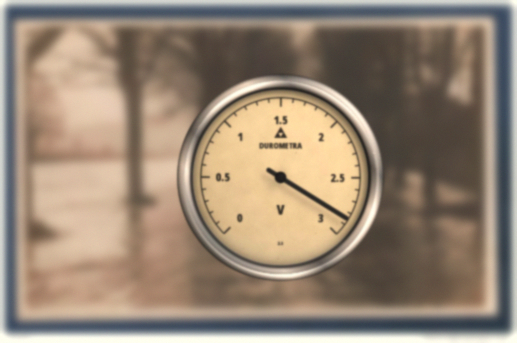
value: 2.85 (V)
